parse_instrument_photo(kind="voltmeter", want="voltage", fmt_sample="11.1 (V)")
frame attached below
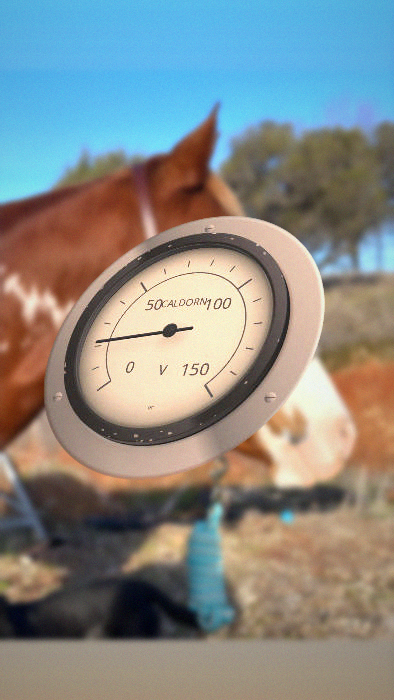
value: 20 (V)
